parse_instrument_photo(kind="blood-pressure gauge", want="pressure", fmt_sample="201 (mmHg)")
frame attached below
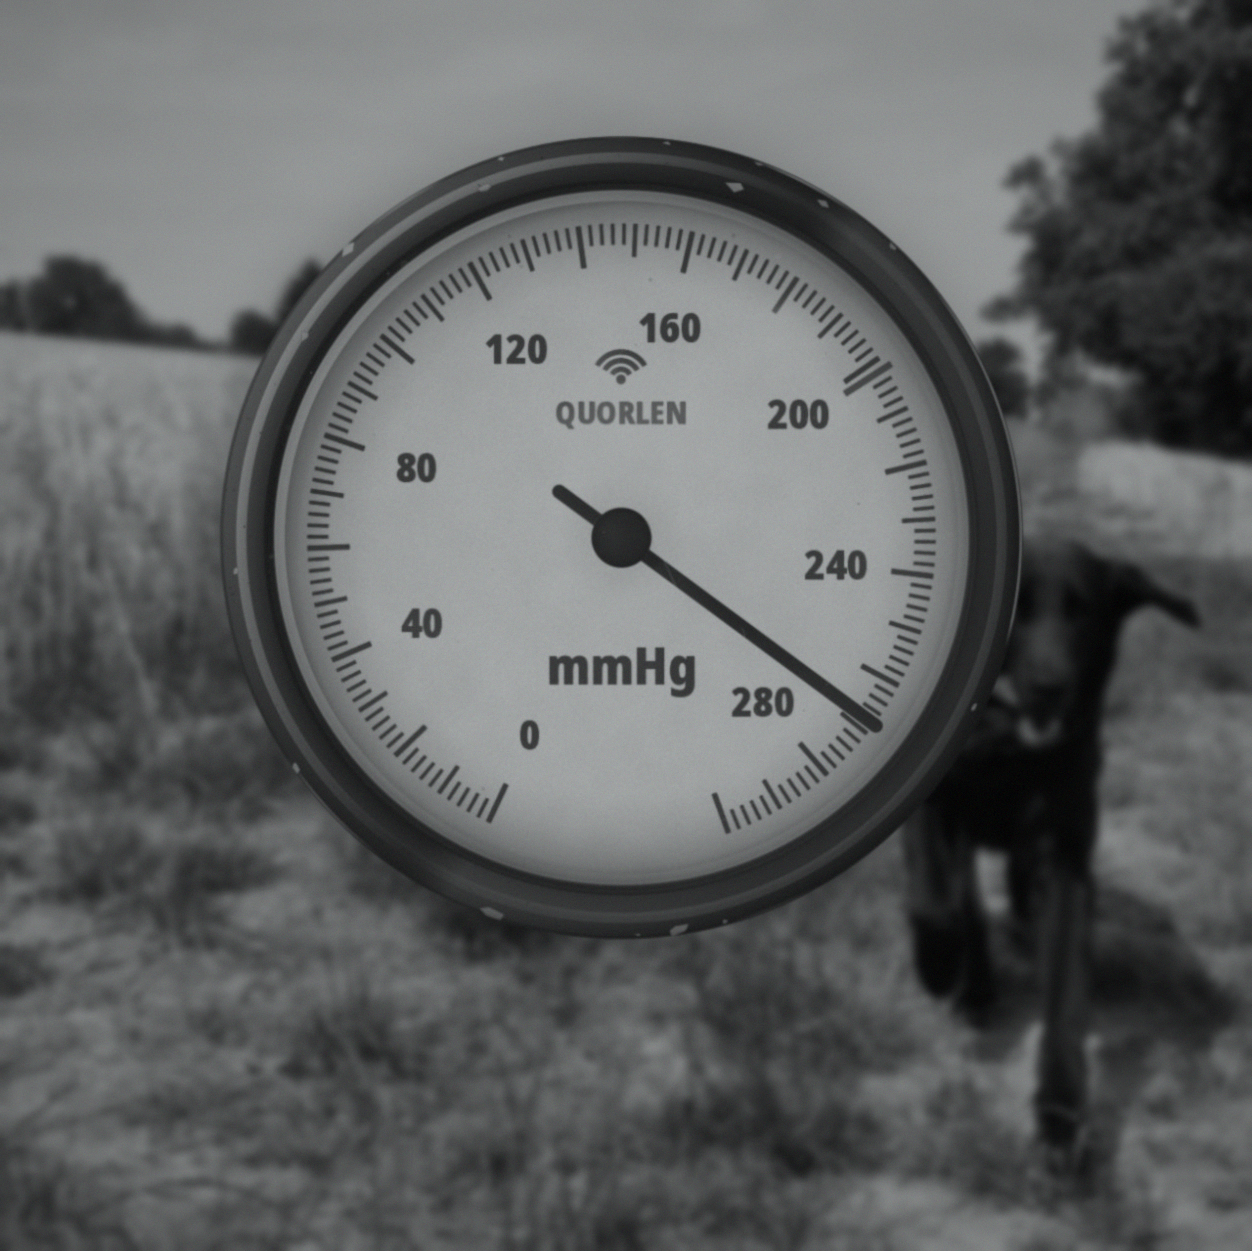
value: 268 (mmHg)
